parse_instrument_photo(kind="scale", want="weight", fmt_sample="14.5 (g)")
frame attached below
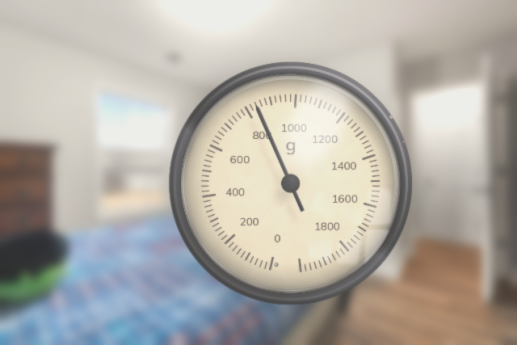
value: 840 (g)
